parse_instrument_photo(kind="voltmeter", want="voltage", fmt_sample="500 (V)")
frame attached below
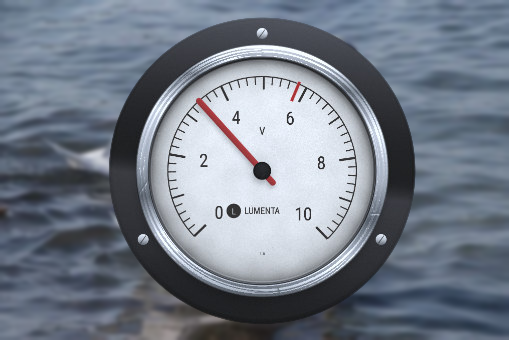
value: 3.4 (V)
